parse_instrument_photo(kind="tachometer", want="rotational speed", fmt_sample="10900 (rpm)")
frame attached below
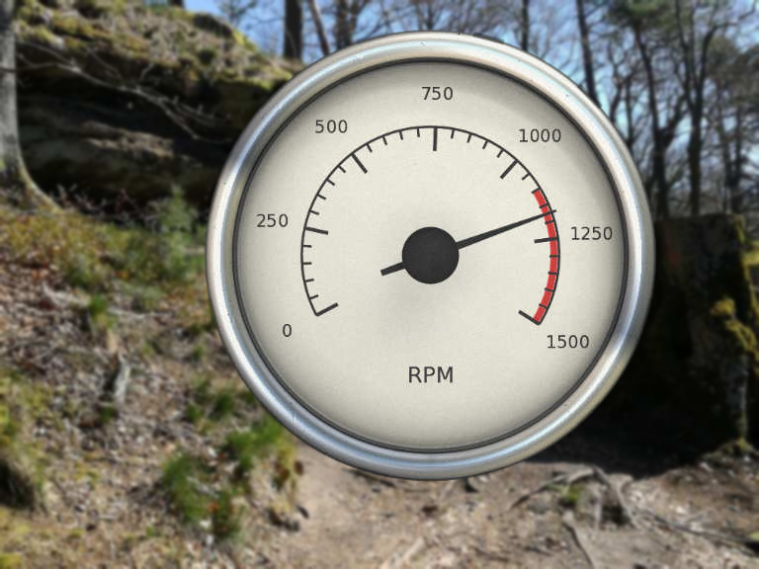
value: 1175 (rpm)
